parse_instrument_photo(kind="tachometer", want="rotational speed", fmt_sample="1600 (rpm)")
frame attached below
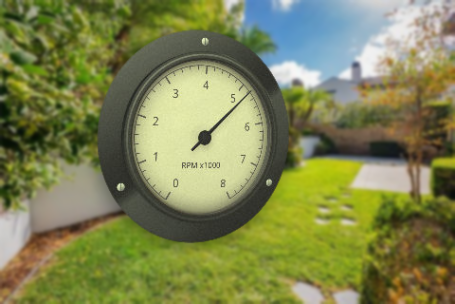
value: 5200 (rpm)
